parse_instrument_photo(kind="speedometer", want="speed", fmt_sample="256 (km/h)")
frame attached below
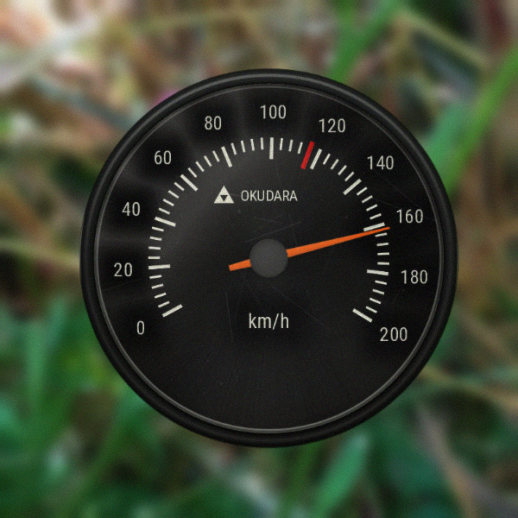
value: 162 (km/h)
